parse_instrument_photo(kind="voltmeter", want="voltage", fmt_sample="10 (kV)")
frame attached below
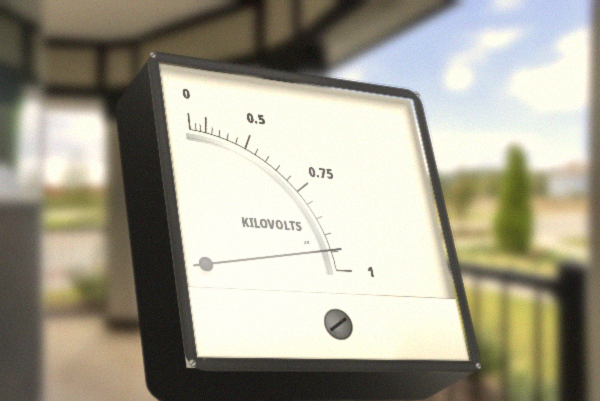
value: 0.95 (kV)
